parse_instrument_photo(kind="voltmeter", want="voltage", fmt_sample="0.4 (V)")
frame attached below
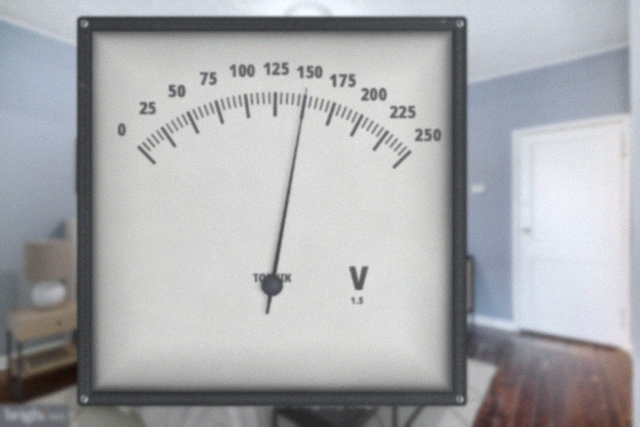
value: 150 (V)
